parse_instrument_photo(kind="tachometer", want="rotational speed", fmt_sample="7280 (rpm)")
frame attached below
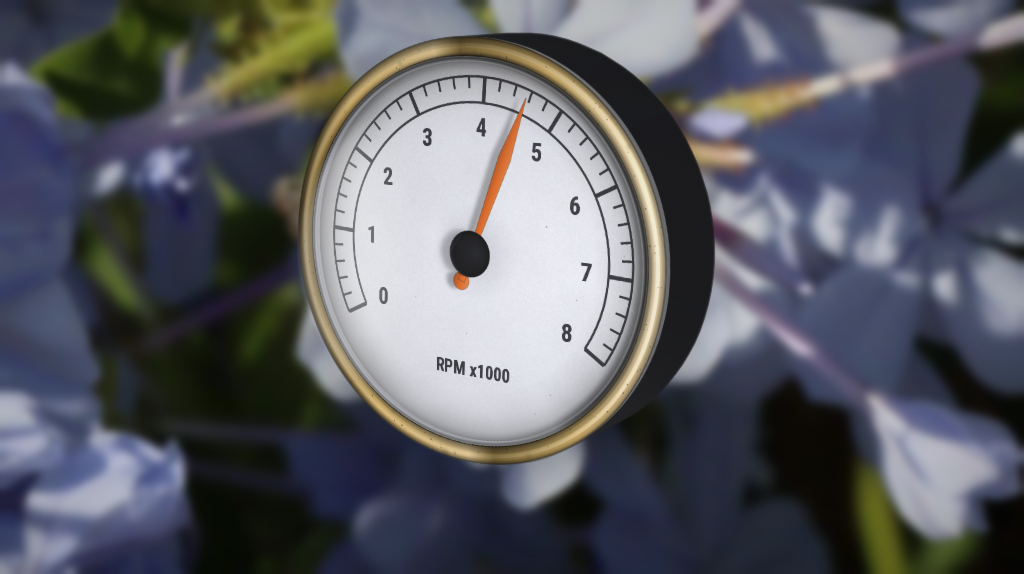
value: 4600 (rpm)
